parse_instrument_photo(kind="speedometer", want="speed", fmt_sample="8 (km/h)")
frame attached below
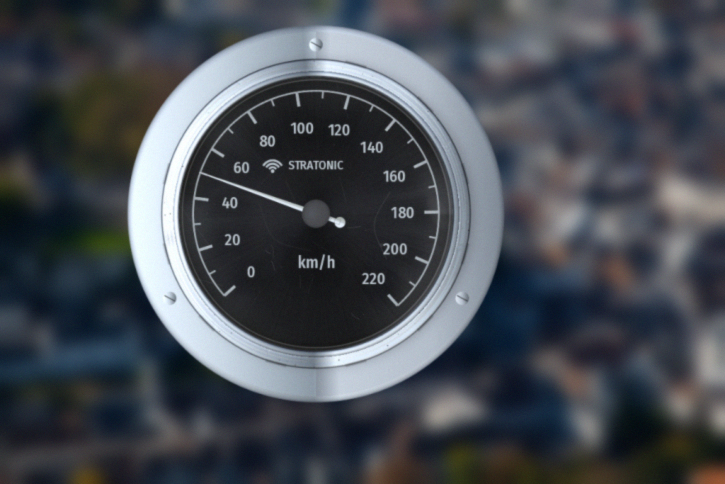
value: 50 (km/h)
